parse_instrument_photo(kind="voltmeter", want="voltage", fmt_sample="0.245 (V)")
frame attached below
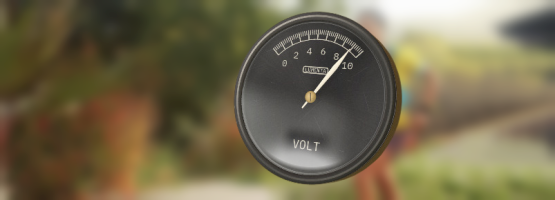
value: 9 (V)
